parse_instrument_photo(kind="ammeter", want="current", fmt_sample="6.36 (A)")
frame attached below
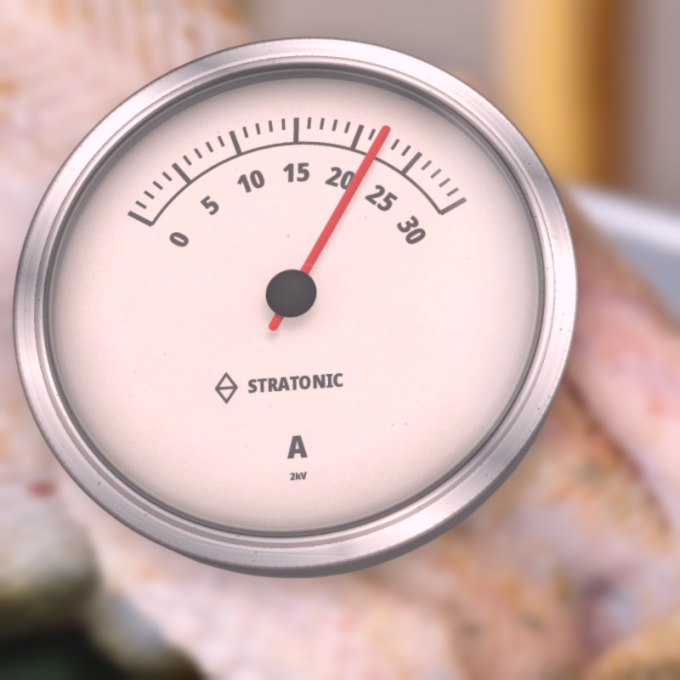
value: 22 (A)
